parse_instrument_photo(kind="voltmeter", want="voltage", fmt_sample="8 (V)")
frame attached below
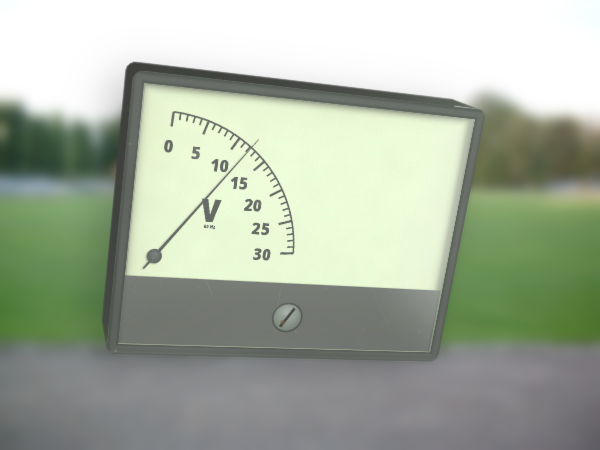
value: 12 (V)
